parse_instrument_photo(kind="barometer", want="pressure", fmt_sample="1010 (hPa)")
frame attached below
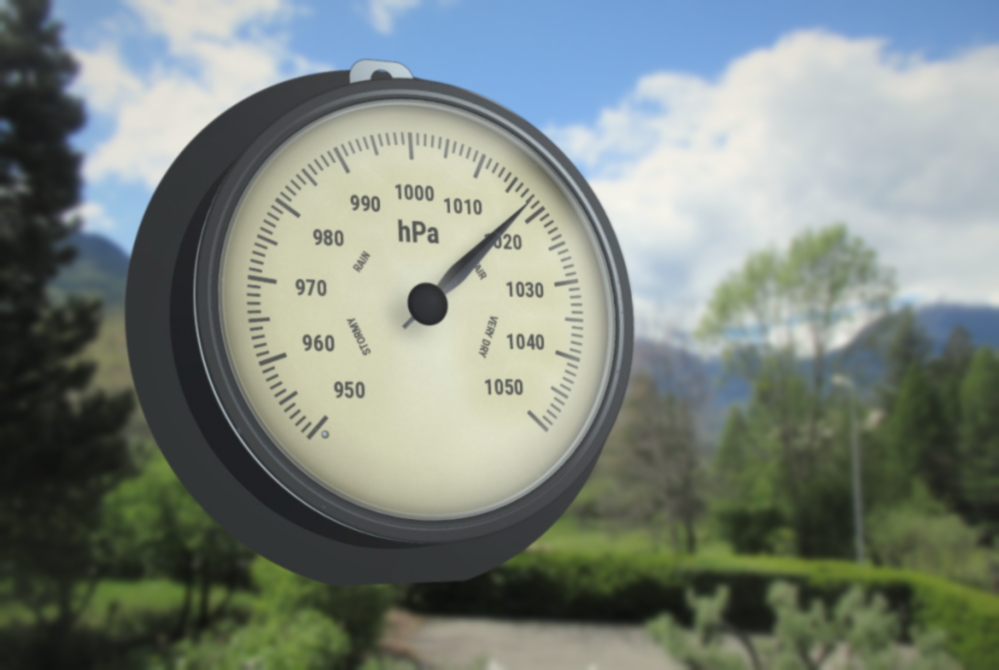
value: 1018 (hPa)
